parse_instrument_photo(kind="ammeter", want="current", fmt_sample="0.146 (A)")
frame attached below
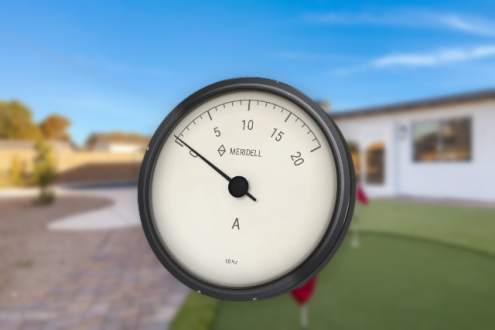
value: 0.5 (A)
